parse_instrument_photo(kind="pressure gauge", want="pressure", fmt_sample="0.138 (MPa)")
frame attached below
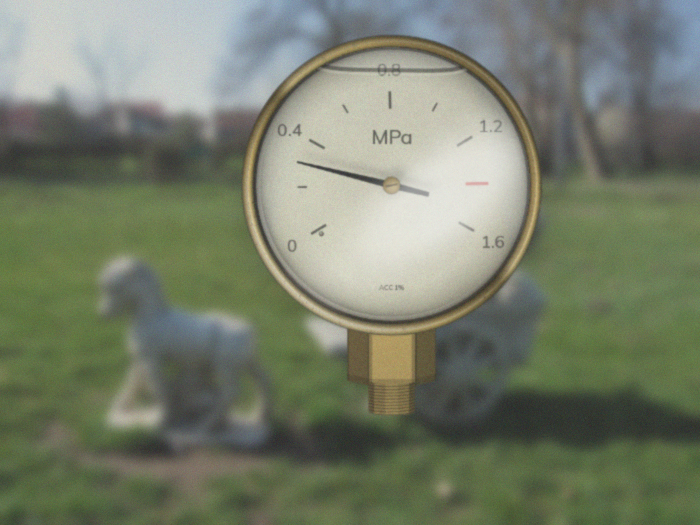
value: 0.3 (MPa)
